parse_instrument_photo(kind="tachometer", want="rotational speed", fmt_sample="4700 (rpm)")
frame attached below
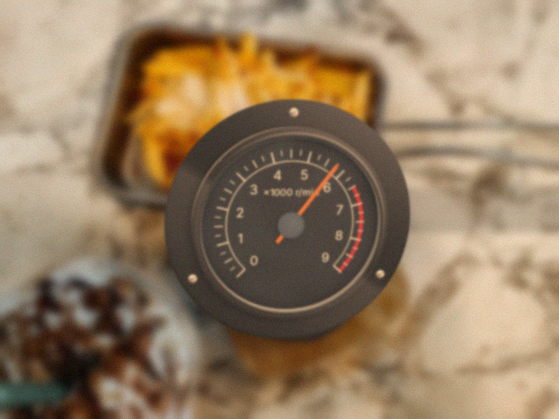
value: 5750 (rpm)
